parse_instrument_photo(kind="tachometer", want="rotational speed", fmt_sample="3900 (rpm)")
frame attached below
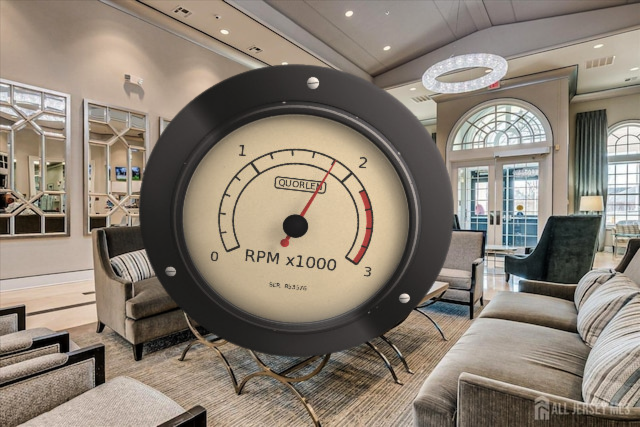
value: 1800 (rpm)
